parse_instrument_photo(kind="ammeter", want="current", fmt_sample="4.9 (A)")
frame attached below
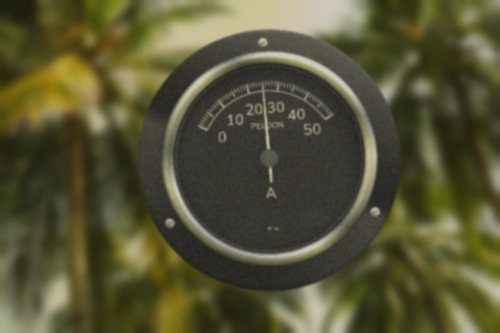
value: 25 (A)
